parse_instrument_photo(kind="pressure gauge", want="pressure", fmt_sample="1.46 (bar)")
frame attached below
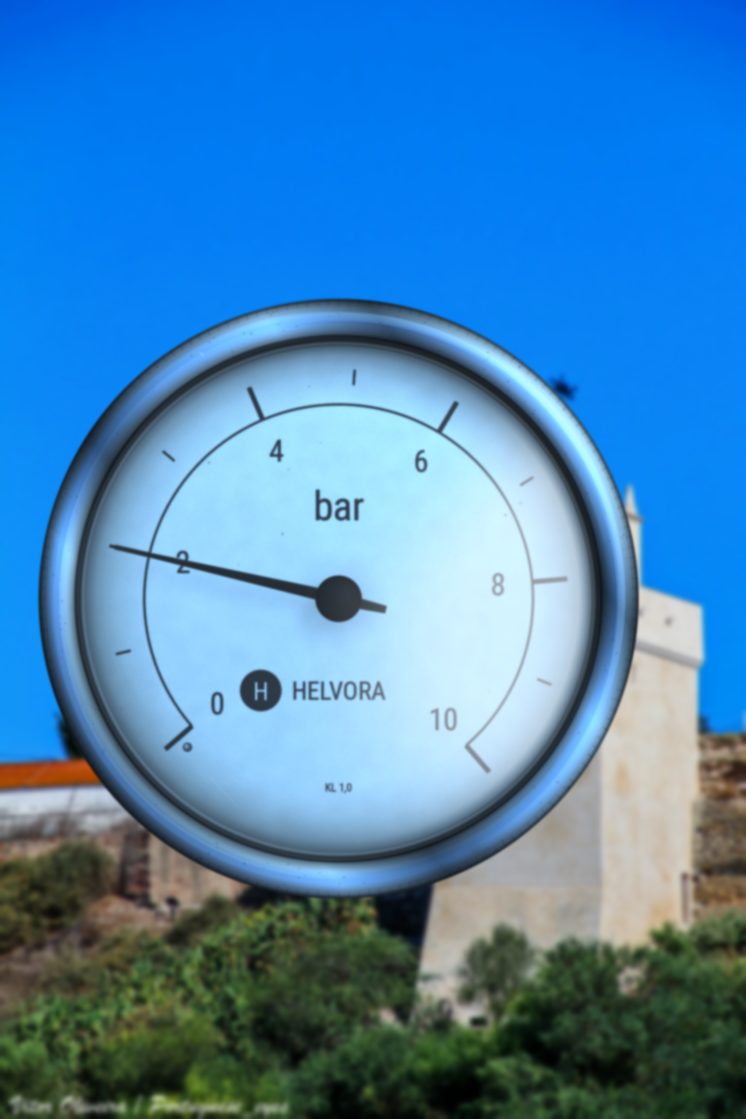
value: 2 (bar)
